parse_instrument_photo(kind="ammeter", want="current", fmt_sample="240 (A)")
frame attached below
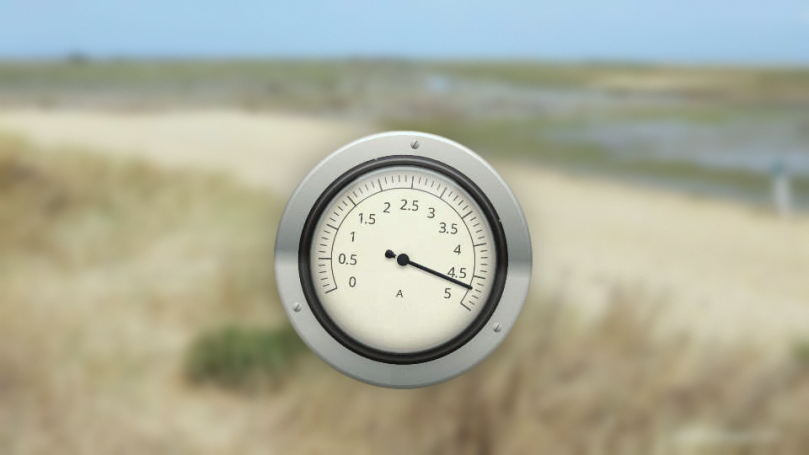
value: 4.7 (A)
